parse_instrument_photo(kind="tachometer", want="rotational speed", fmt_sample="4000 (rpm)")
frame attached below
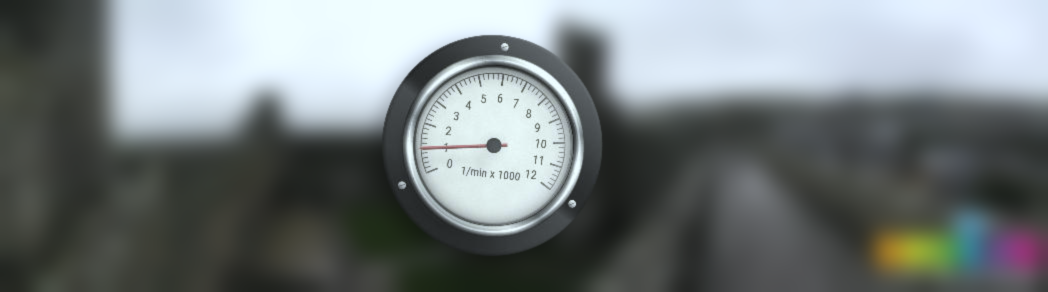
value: 1000 (rpm)
